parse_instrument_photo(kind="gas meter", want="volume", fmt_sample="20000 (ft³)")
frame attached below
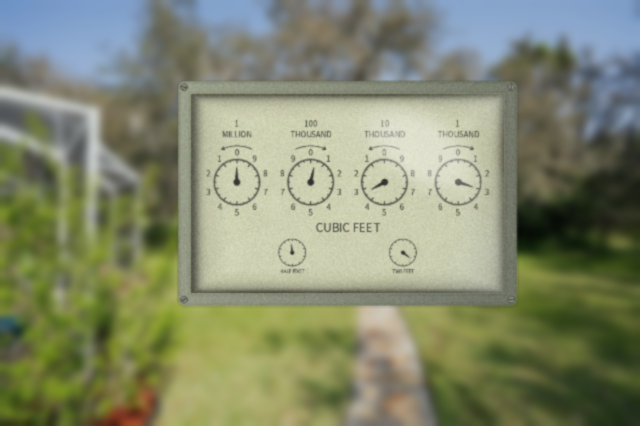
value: 3300 (ft³)
